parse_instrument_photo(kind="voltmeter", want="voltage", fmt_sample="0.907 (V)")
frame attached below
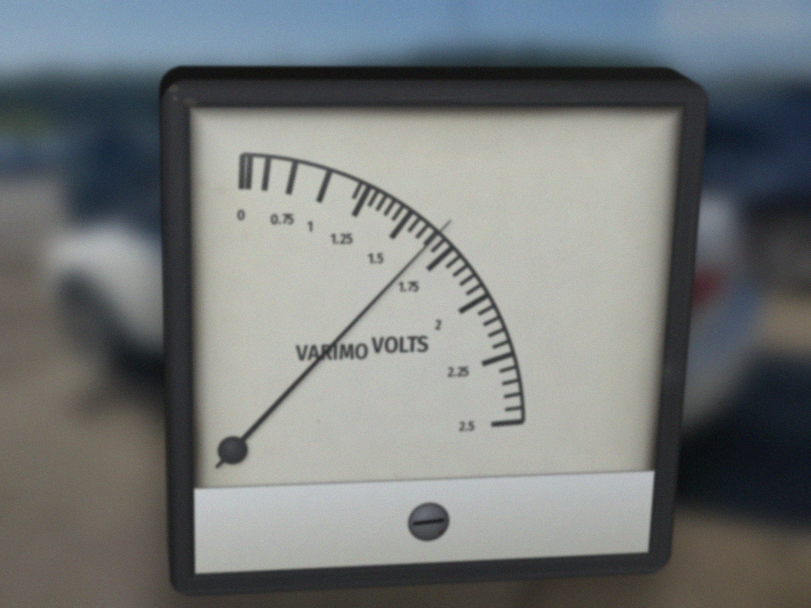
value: 1.65 (V)
